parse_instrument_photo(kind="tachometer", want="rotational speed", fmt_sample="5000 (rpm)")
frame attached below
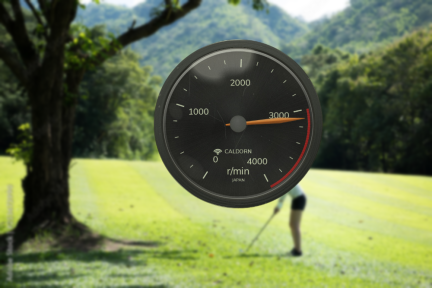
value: 3100 (rpm)
